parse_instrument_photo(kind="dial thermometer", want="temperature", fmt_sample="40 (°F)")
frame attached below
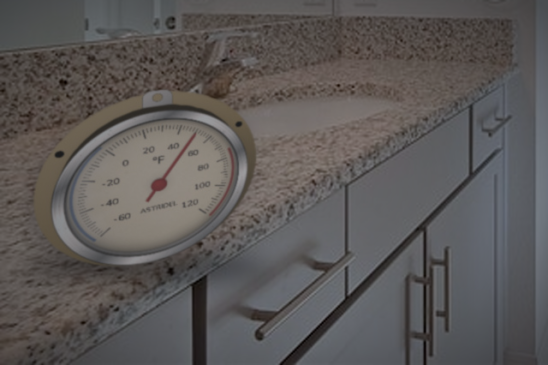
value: 50 (°F)
